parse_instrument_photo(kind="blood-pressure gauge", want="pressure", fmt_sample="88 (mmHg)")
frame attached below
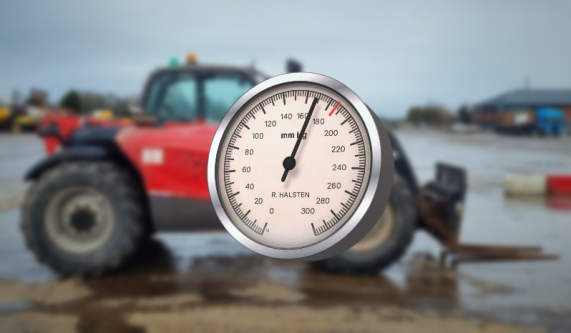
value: 170 (mmHg)
